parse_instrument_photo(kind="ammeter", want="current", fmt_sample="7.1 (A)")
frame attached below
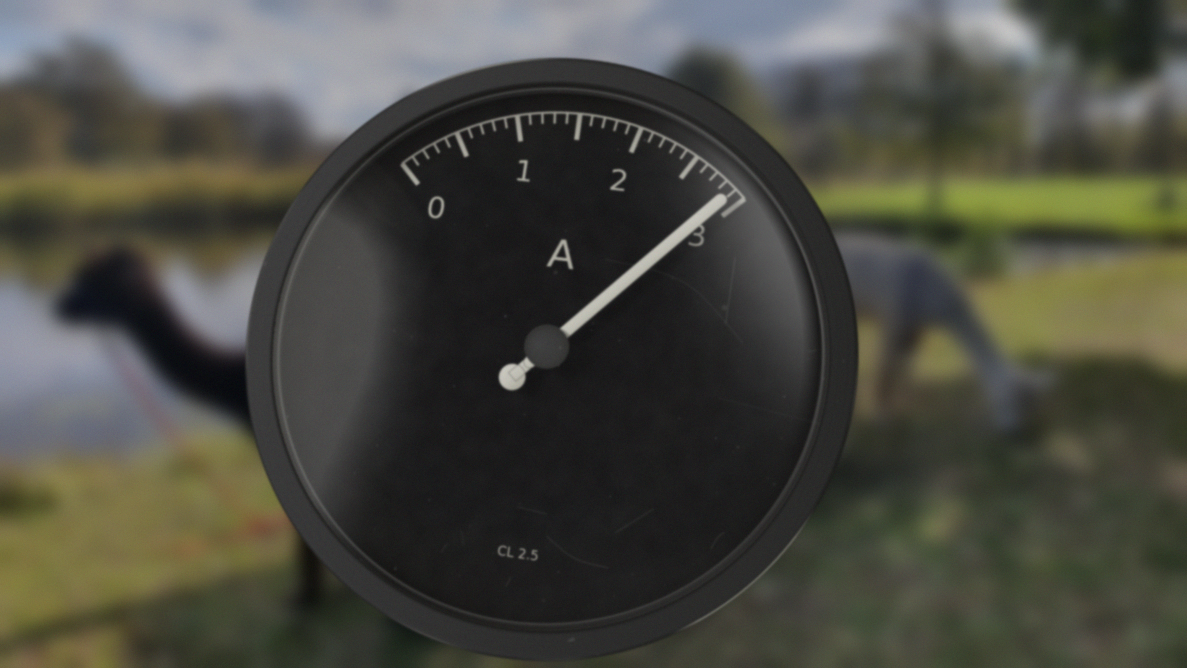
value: 2.9 (A)
